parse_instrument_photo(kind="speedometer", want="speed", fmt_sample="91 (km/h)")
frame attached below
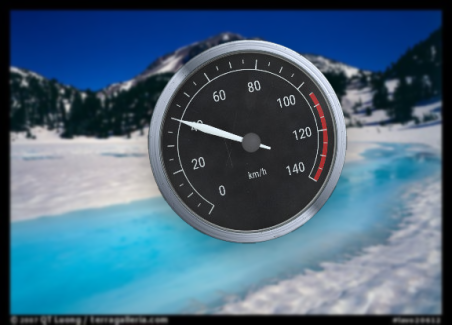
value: 40 (km/h)
